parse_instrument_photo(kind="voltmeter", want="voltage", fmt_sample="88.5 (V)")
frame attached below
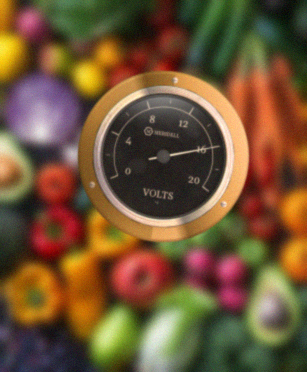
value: 16 (V)
